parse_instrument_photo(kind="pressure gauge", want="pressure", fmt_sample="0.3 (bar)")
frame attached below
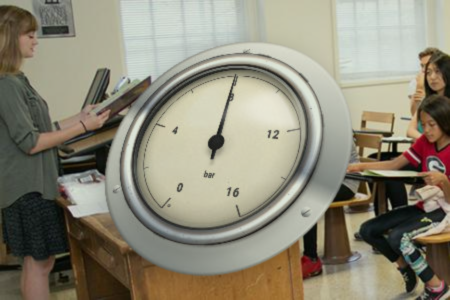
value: 8 (bar)
